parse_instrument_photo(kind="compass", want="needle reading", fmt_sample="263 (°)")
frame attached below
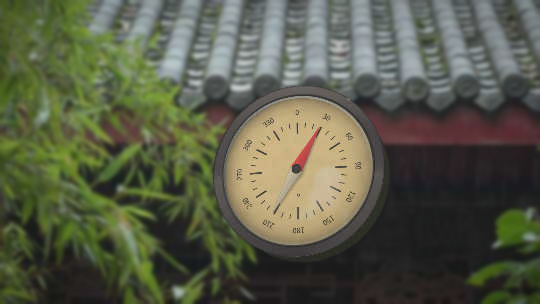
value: 30 (°)
